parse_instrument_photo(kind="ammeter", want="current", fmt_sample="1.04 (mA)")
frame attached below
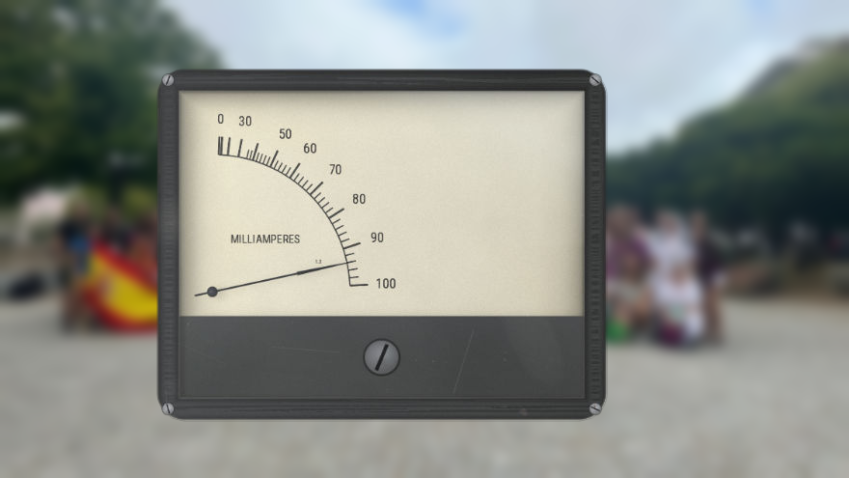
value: 94 (mA)
